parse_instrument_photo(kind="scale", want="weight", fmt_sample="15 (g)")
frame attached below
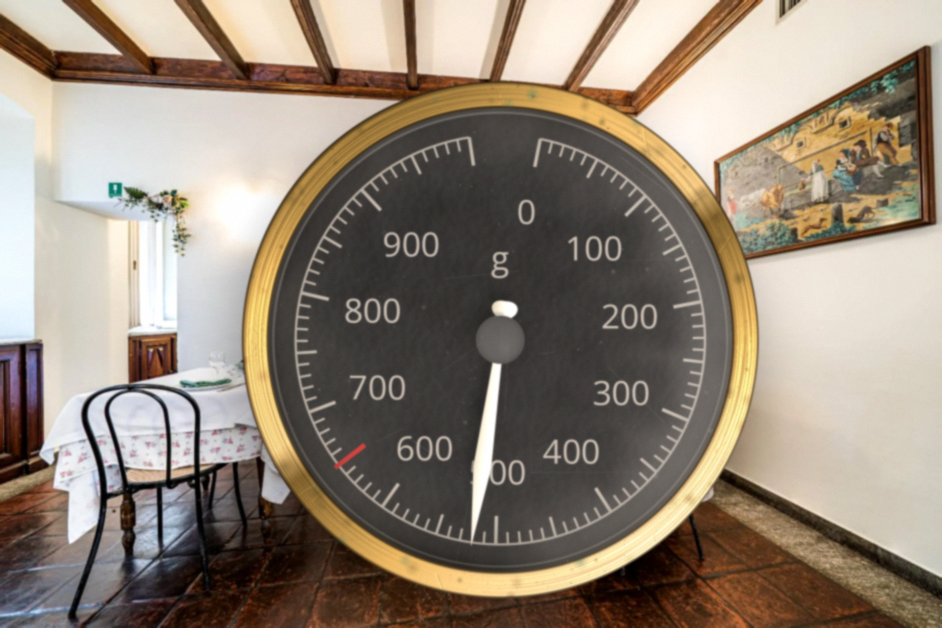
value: 520 (g)
